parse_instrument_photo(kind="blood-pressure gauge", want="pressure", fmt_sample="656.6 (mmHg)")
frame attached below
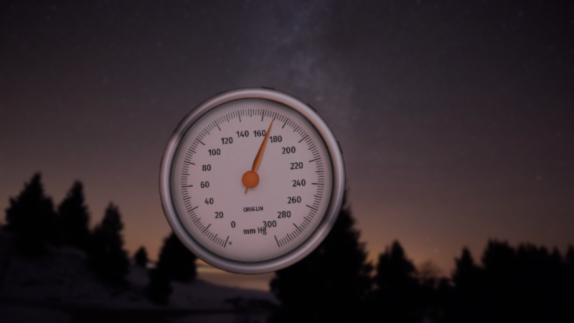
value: 170 (mmHg)
